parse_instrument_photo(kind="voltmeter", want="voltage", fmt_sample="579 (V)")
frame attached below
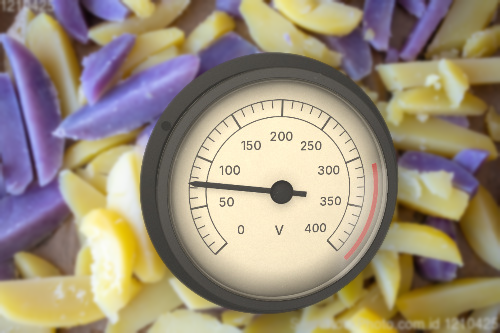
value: 75 (V)
